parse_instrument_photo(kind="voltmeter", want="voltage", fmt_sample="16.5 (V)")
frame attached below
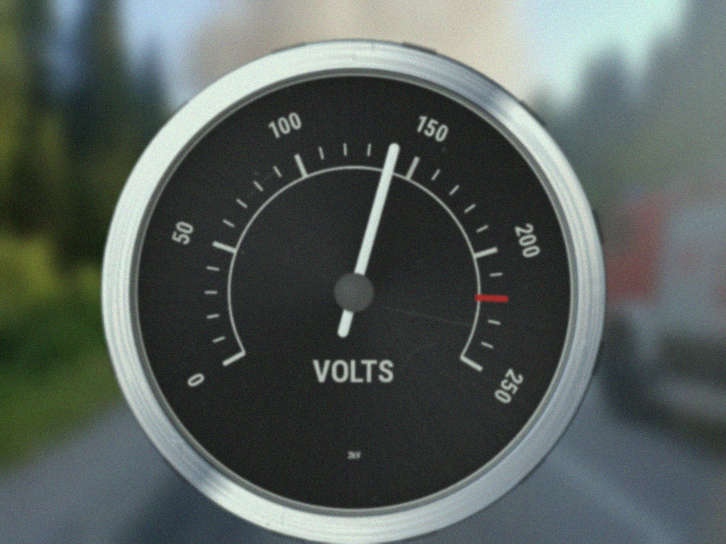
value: 140 (V)
